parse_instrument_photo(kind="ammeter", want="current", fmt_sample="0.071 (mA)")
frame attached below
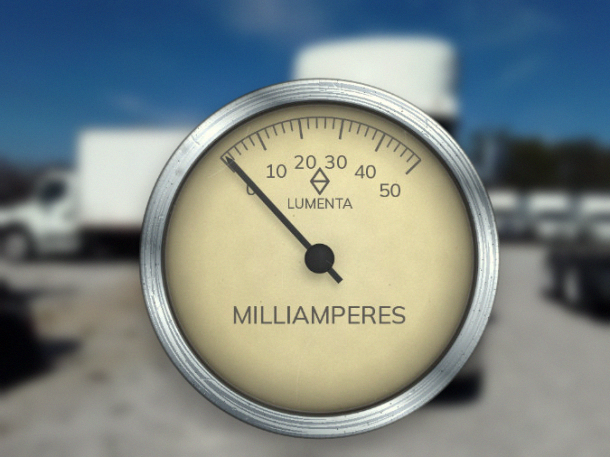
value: 1 (mA)
